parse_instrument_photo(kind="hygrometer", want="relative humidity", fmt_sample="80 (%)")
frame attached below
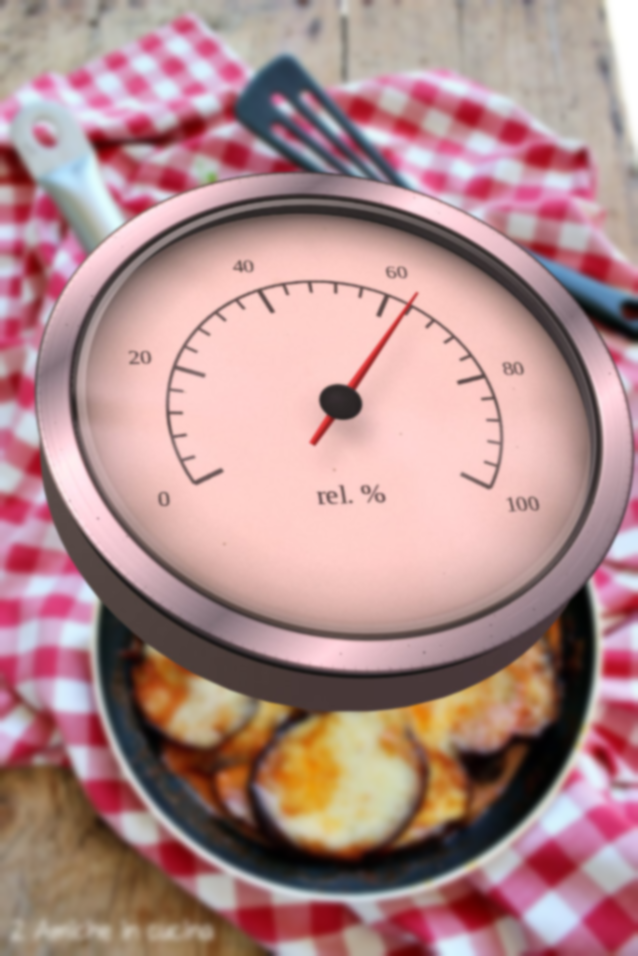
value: 64 (%)
